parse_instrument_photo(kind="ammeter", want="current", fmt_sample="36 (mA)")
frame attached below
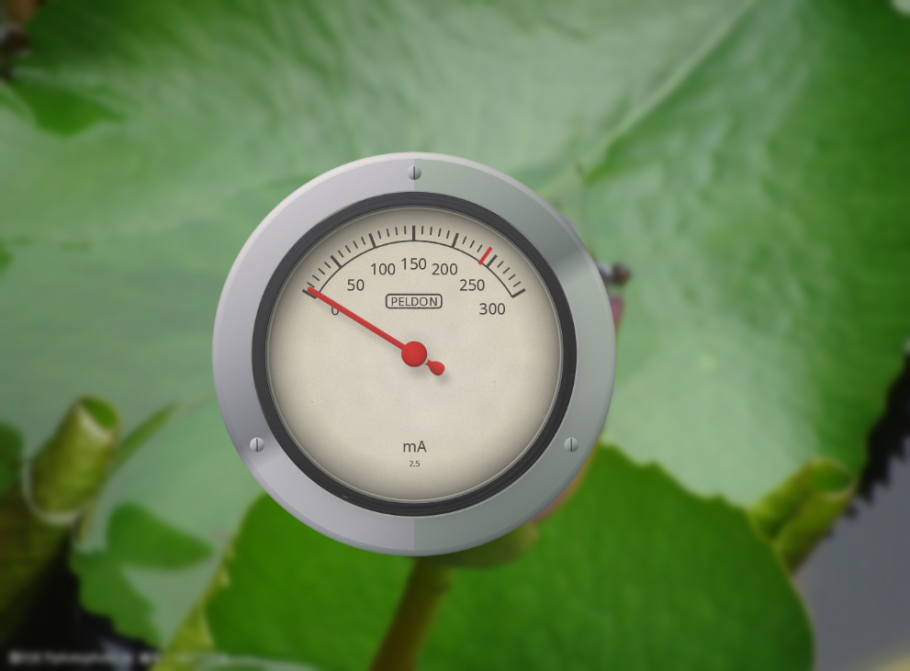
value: 5 (mA)
